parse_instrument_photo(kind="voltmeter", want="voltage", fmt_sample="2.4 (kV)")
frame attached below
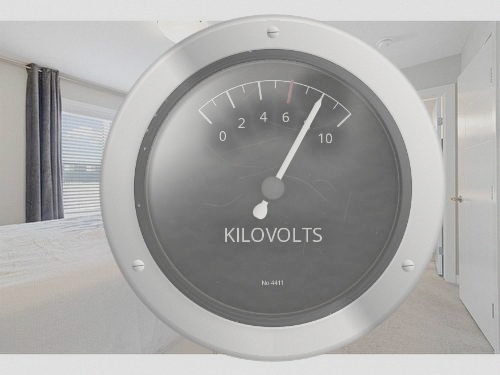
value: 8 (kV)
